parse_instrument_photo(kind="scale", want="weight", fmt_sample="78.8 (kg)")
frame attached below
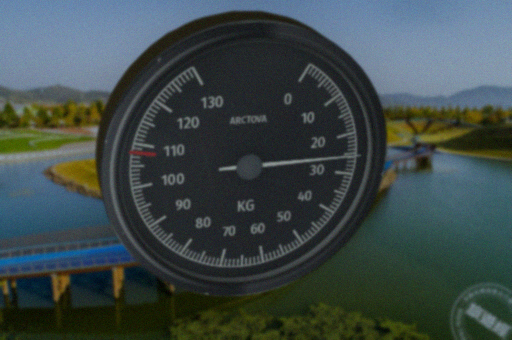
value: 25 (kg)
